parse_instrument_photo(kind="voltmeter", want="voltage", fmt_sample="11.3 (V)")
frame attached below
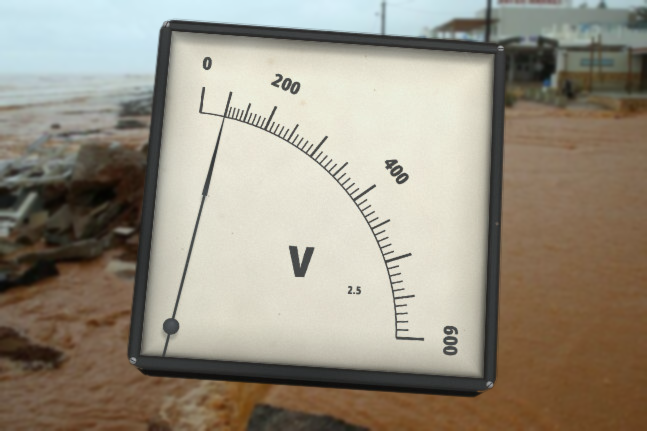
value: 100 (V)
